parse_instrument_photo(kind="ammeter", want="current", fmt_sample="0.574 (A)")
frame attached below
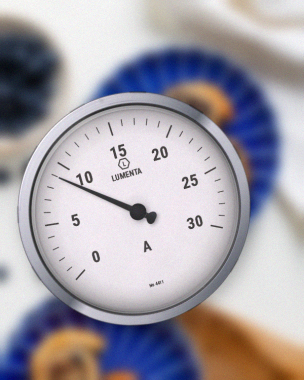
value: 9 (A)
